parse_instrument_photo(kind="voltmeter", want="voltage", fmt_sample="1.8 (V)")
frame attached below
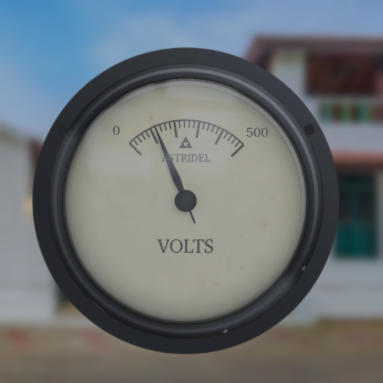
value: 120 (V)
